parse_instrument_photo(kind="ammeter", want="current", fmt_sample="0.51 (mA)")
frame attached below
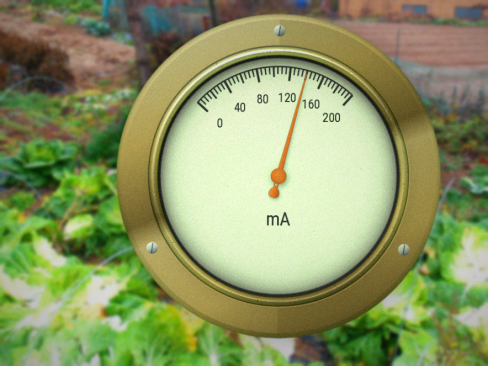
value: 140 (mA)
